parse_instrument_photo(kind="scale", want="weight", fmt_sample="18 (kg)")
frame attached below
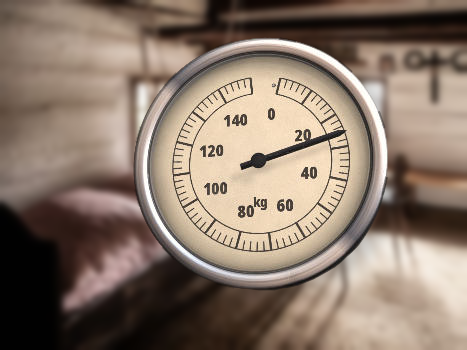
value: 26 (kg)
